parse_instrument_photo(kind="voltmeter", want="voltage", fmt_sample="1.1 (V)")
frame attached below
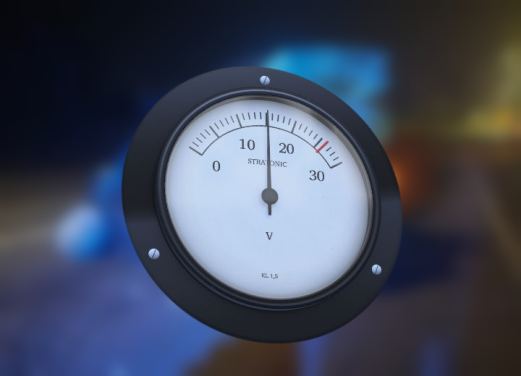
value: 15 (V)
